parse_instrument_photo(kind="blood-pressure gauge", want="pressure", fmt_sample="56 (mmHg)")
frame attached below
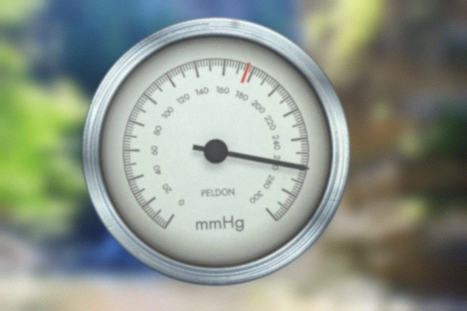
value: 260 (mmHg)
